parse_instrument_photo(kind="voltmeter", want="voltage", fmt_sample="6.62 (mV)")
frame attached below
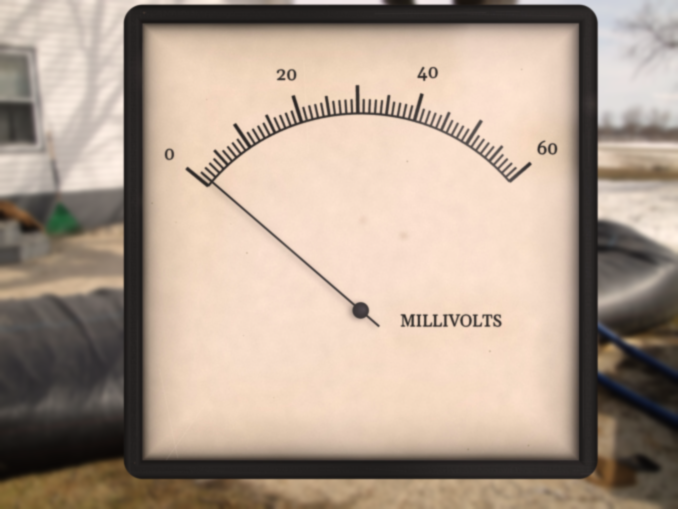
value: 1 (mV)
